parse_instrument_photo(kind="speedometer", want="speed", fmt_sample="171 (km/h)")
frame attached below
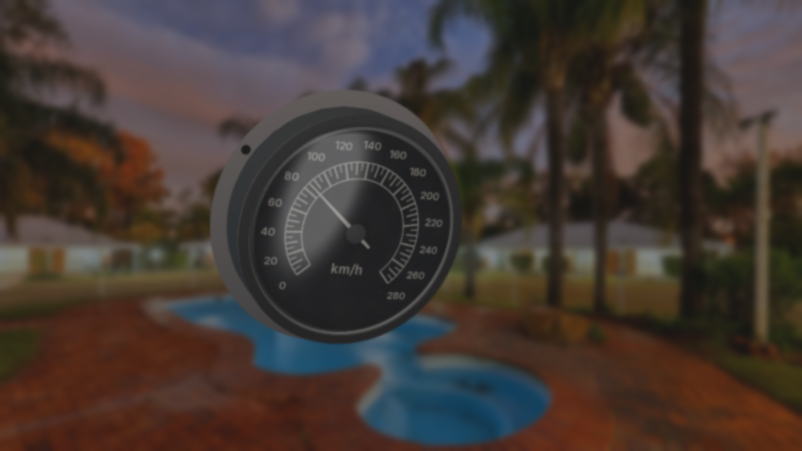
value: 85 (km/h)
